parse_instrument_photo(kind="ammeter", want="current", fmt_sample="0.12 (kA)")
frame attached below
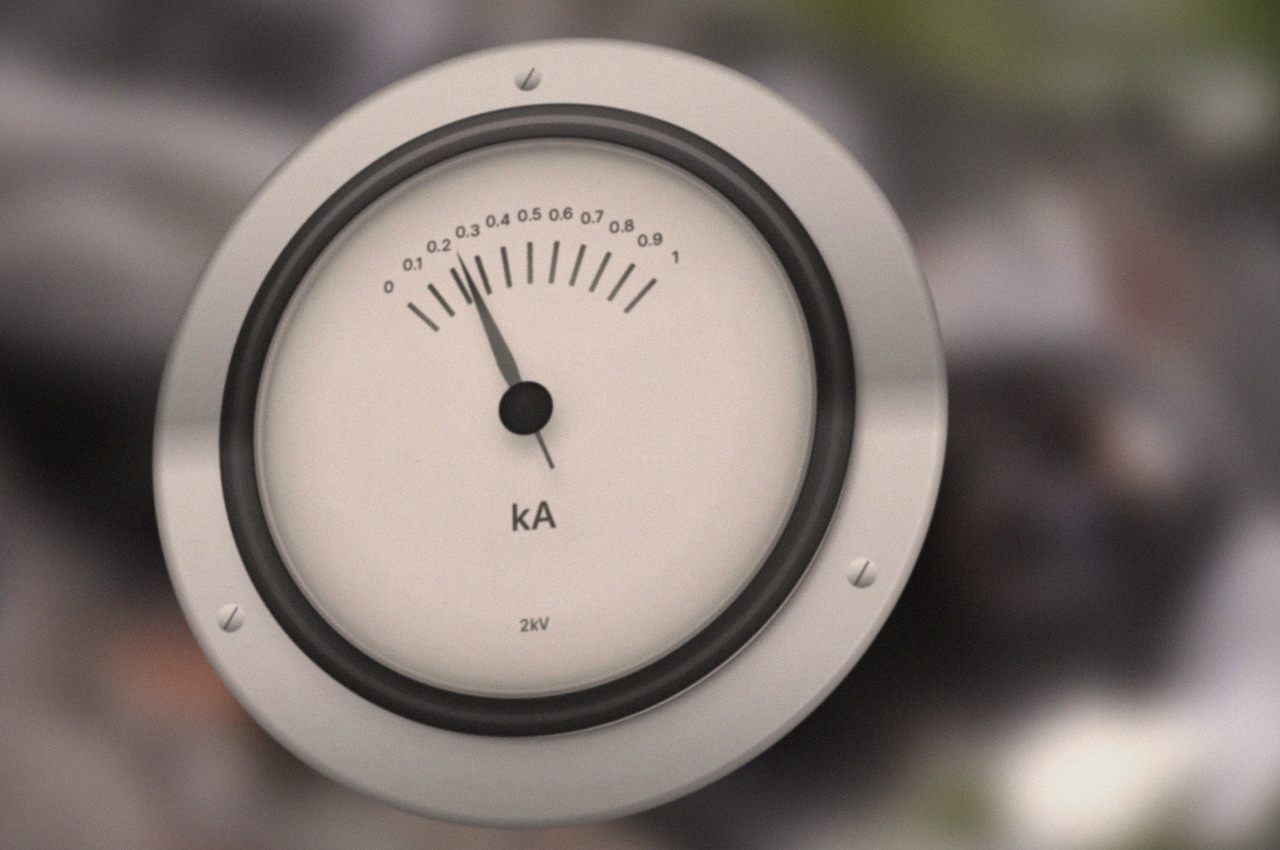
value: 0.25 (kA)
